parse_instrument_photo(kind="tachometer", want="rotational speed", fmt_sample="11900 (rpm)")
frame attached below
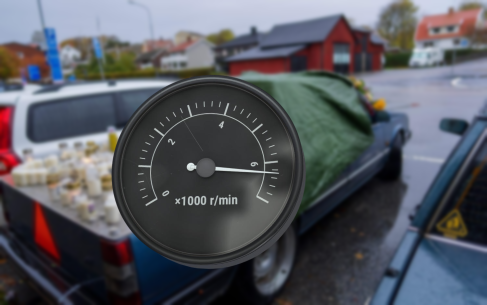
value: 6300 (rpm)
